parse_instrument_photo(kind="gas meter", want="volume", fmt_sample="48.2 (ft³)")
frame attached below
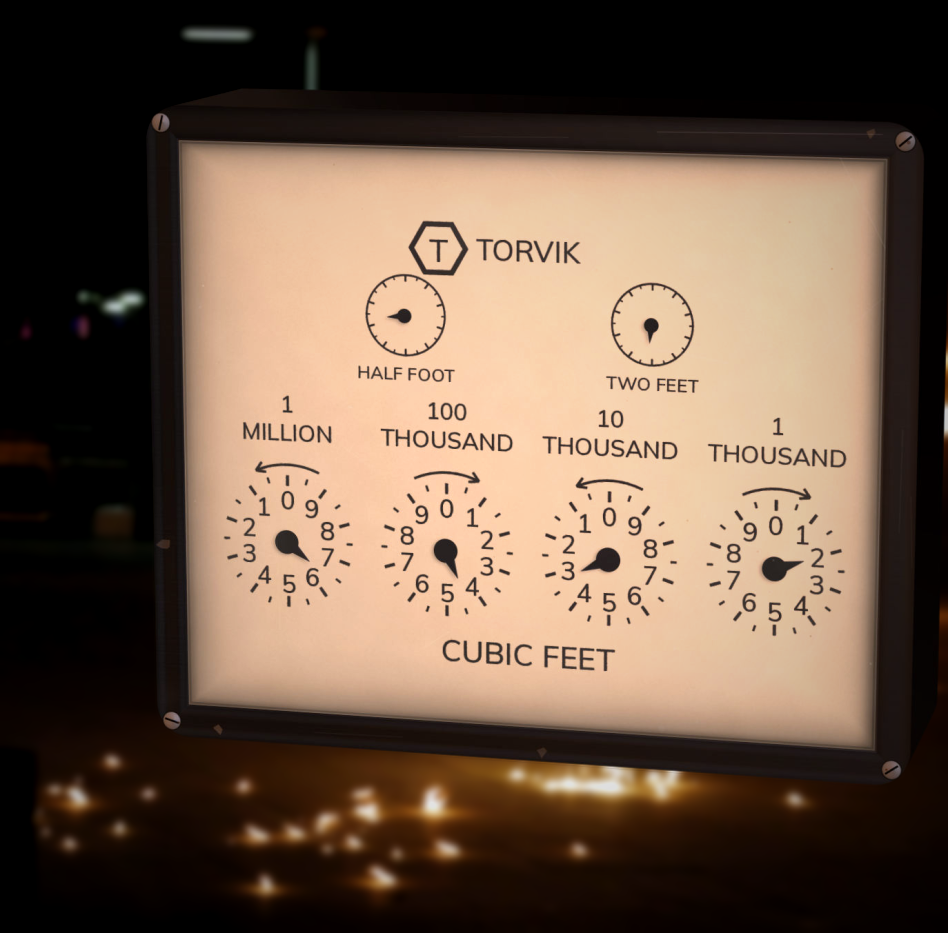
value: 643200 (ft³)
